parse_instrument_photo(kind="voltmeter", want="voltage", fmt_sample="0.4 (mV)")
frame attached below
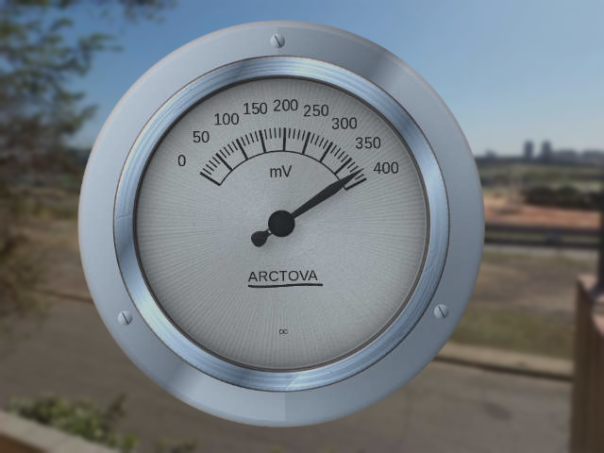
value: 380 (mV)
